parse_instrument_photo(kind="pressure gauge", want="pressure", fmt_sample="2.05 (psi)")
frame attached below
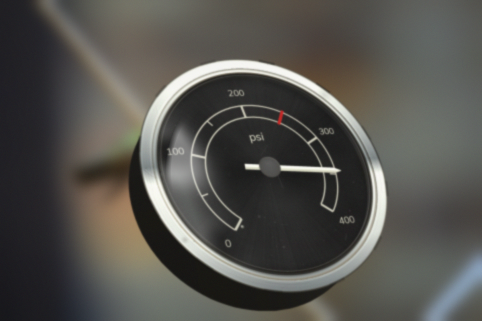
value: 350 (psi)
